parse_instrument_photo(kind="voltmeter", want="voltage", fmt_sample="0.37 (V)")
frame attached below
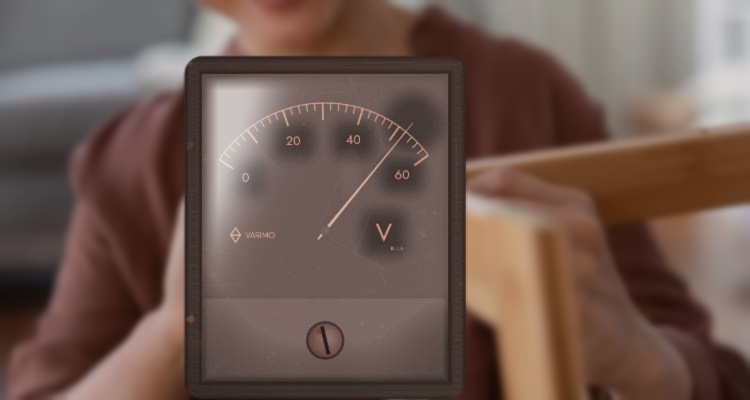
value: 52 (V)
